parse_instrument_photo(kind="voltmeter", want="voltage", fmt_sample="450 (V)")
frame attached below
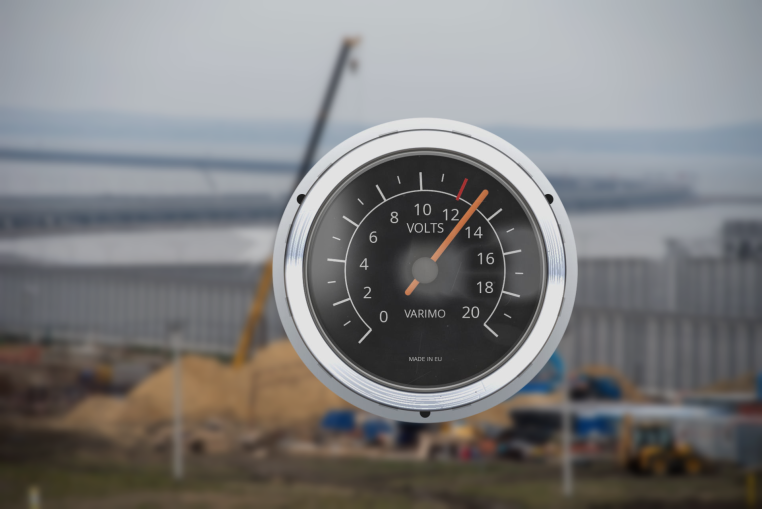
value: 13 (V)
